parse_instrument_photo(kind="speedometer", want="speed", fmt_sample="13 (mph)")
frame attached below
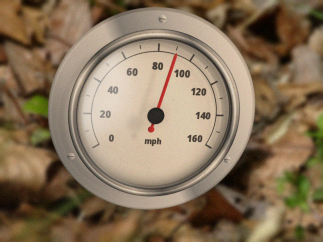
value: 90 (mph)
